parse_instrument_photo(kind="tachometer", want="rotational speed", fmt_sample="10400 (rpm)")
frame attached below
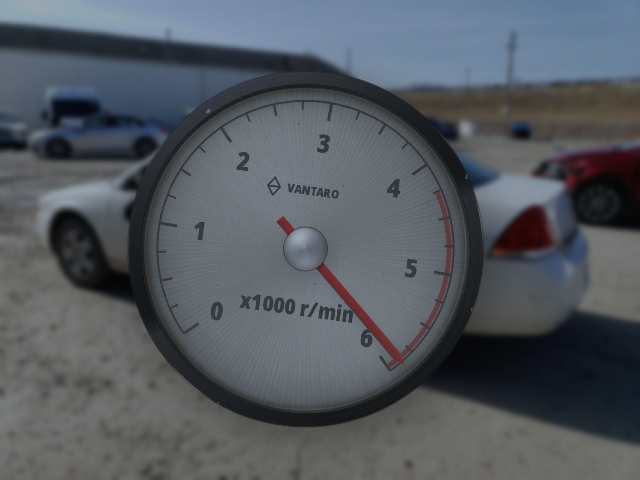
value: 5875 (rpm)
